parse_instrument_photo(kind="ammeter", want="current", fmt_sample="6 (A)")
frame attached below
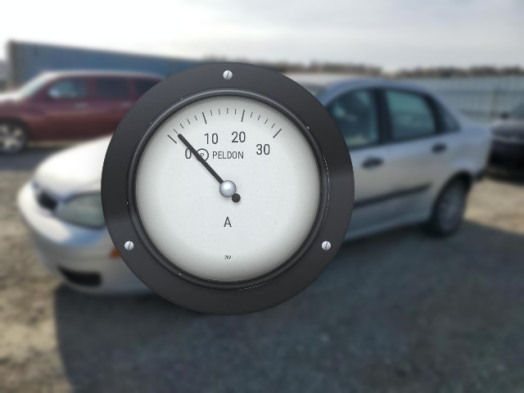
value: 2 (A)
